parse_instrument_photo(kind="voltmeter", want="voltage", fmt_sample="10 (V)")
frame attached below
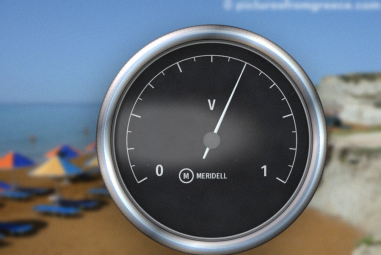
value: 0.6 (V)
